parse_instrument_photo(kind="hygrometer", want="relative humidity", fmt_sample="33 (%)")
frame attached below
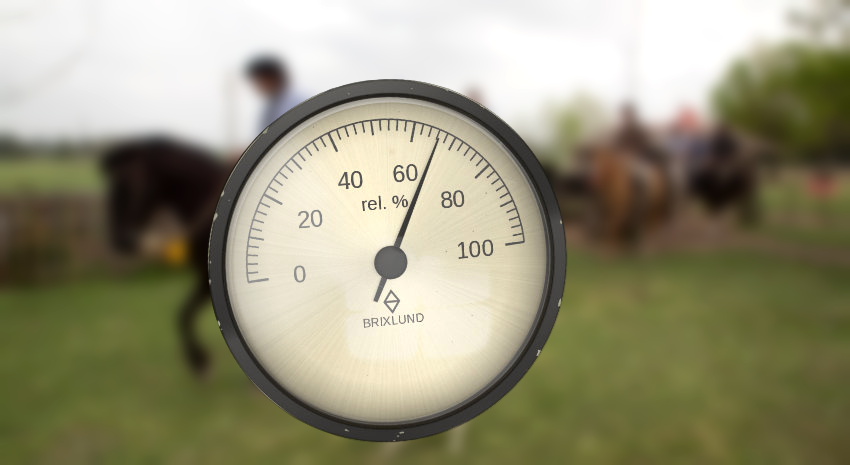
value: 66 (%)
